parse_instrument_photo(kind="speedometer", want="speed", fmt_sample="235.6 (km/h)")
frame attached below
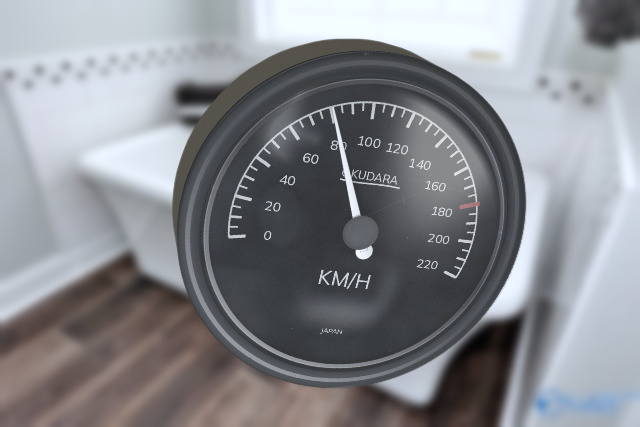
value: 80 (km/h)
